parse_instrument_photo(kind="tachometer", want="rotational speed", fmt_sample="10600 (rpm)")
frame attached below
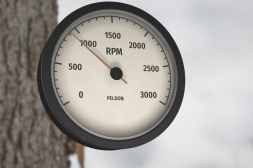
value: 900 (rpm)
